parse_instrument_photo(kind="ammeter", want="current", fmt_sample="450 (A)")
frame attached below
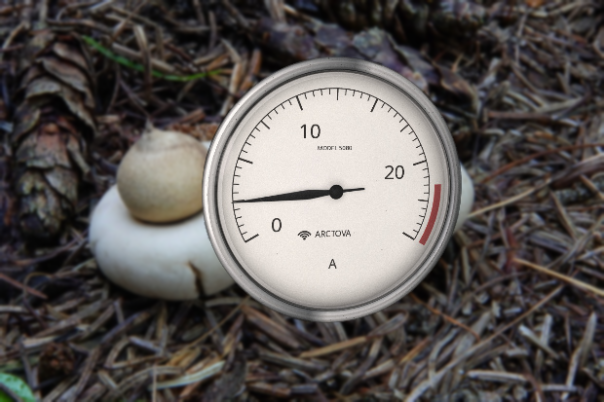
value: 2.5 (A)
